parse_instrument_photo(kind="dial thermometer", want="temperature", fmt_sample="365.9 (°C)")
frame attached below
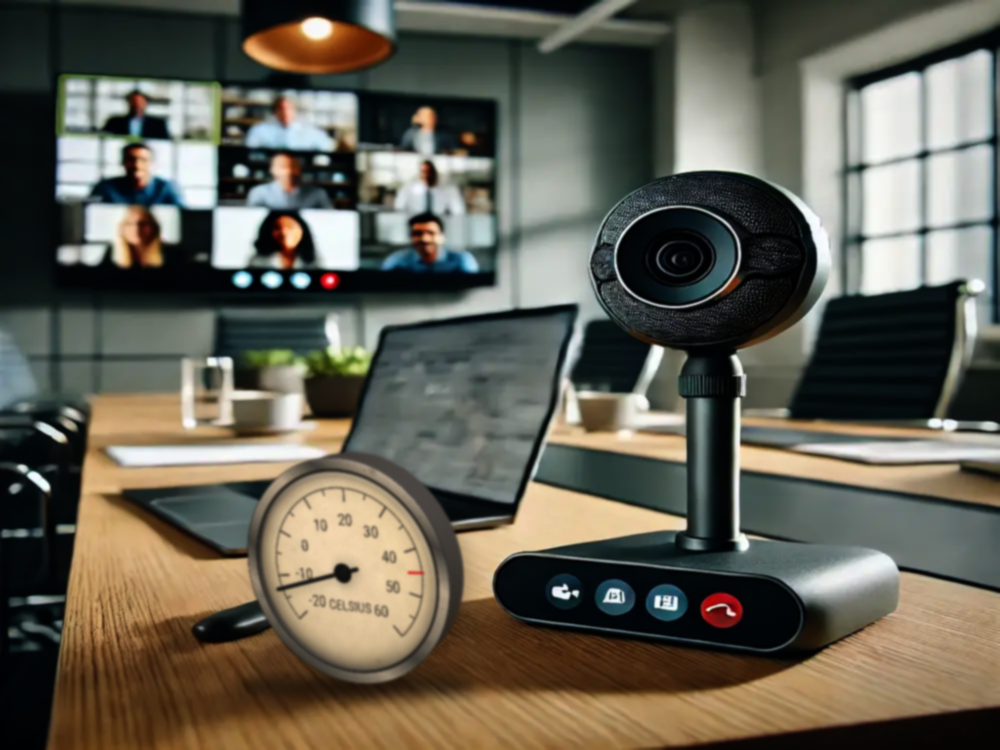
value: -12.5 (°C)
